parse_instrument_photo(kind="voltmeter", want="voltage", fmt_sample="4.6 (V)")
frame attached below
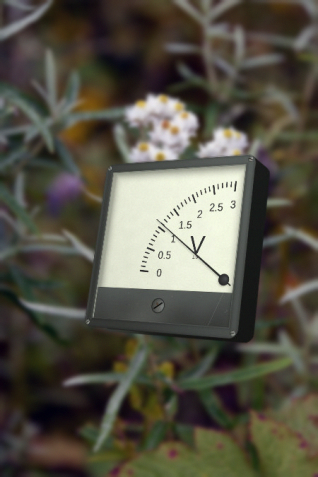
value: 1.1 (V)
